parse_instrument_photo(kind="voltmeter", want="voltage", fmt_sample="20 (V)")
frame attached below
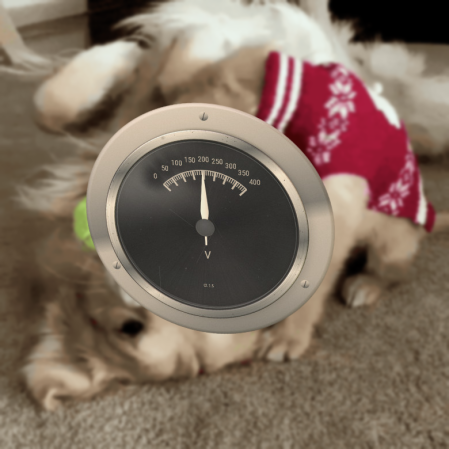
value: 200 (V)
